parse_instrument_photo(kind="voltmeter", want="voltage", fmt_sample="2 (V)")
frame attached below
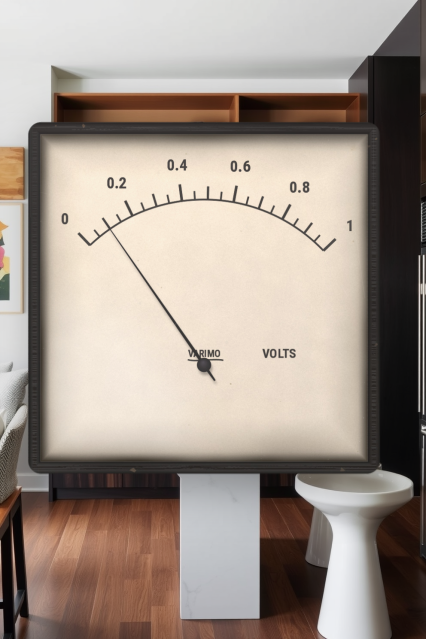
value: 0.1 (V)
